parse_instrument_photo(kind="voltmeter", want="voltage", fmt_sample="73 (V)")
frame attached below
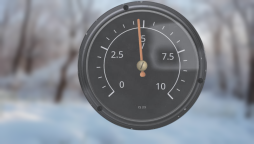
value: 4.75 (V)
